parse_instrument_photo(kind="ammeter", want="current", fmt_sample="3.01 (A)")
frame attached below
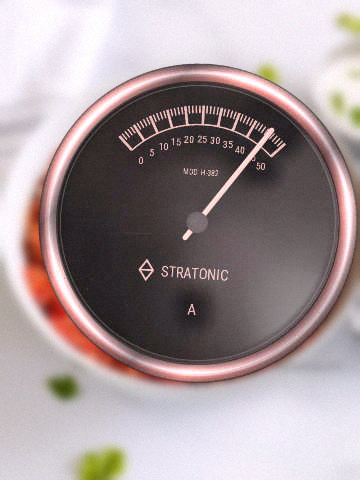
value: 45 (A)
